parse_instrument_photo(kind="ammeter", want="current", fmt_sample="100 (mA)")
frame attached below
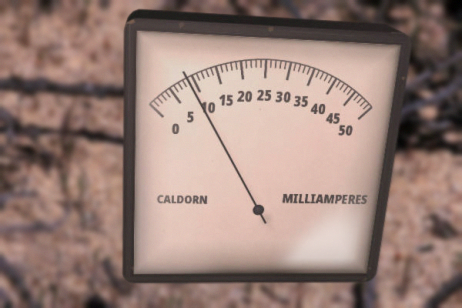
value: 9 (mA)
